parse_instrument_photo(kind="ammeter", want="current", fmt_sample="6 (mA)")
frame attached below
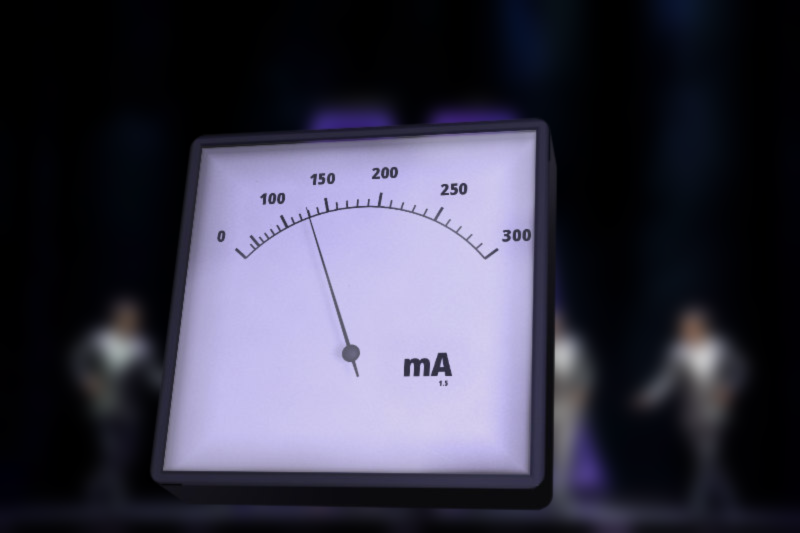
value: 130 (mA)
